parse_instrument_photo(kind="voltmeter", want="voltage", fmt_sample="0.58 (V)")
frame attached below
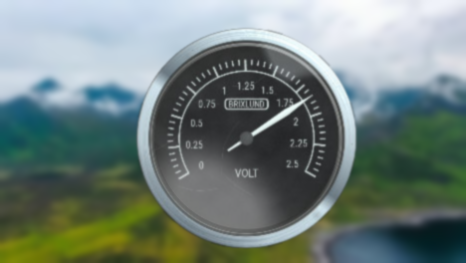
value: 1.85 (V)
